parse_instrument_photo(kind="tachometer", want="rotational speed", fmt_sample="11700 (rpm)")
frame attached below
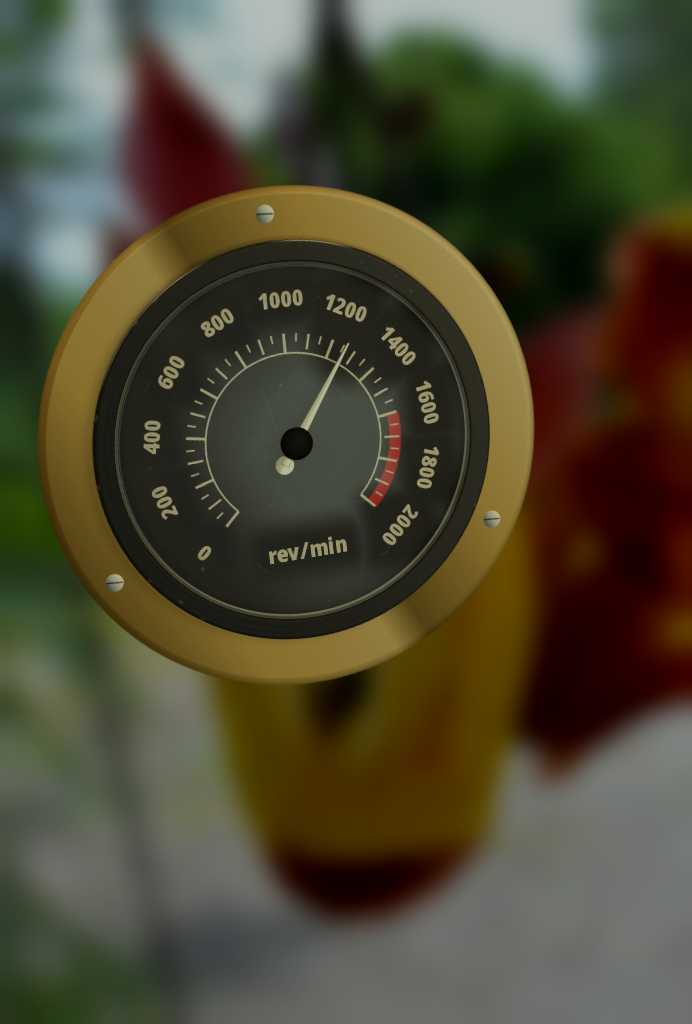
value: 1250 (rpm)
